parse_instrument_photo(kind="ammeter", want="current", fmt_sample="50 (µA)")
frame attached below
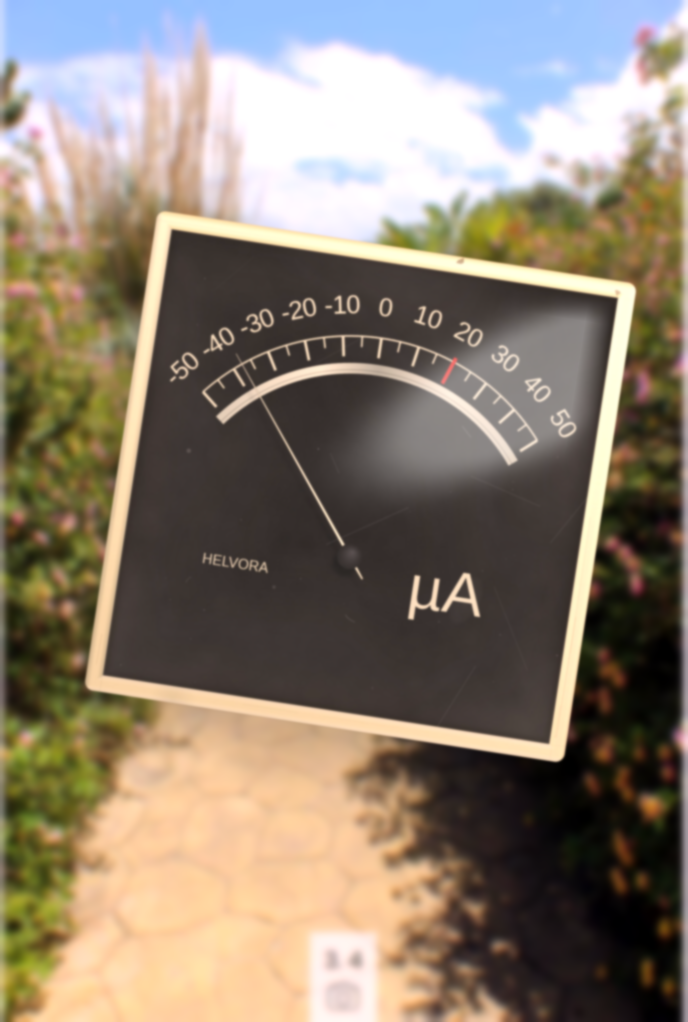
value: -37.5 (µA)
